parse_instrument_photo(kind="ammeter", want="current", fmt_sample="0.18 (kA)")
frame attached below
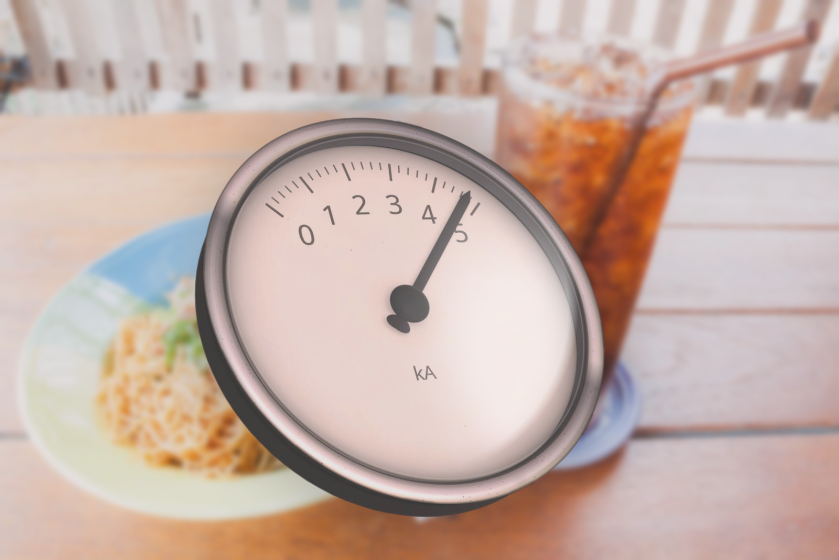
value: 4.7 (kA)
